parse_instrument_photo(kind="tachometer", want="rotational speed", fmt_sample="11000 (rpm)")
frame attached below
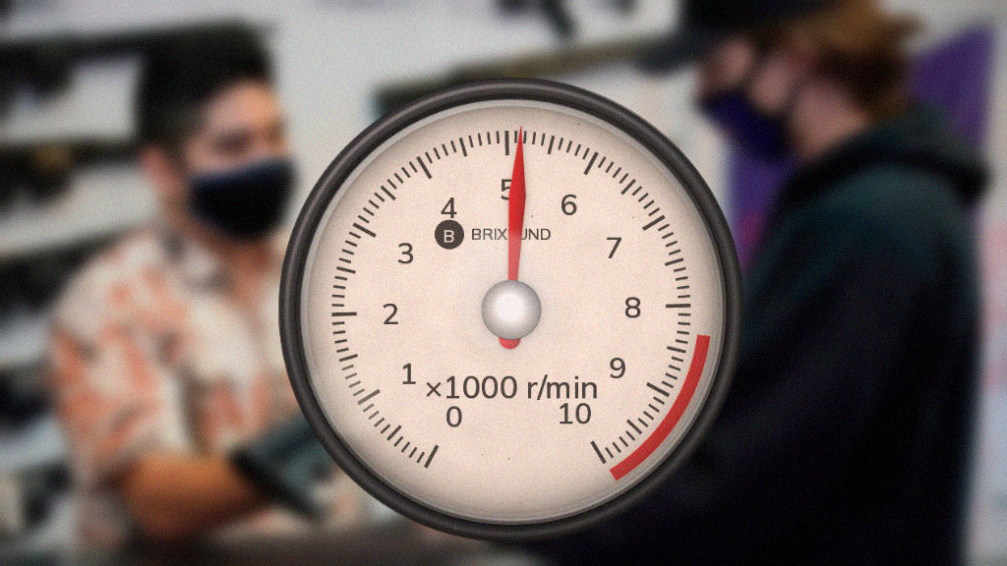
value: 5150 (rpm)
